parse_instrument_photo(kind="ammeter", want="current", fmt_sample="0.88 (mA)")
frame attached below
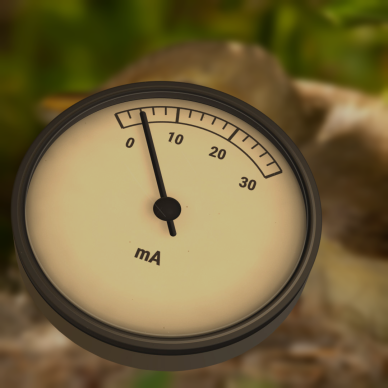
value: 4 (mA)
